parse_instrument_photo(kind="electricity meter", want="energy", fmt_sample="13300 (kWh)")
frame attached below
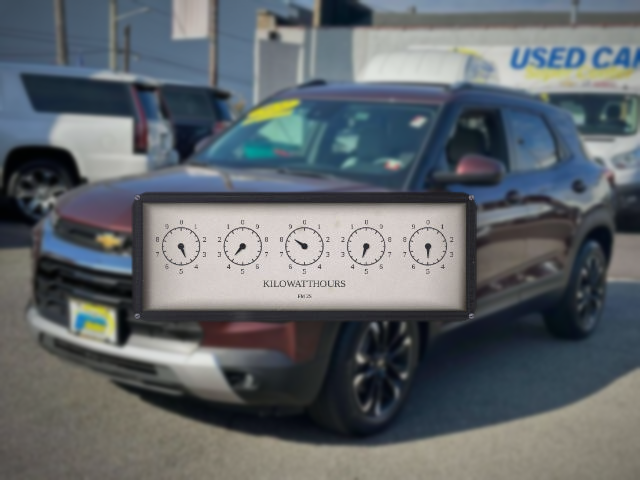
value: 43845 (kWh)
